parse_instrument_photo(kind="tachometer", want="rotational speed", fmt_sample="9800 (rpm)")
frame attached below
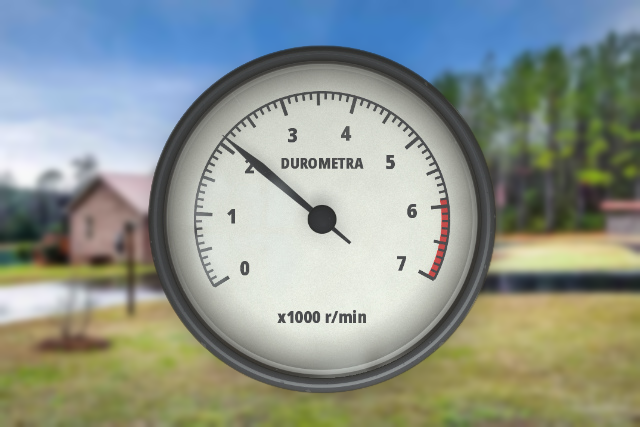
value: 2100 (rpm)
